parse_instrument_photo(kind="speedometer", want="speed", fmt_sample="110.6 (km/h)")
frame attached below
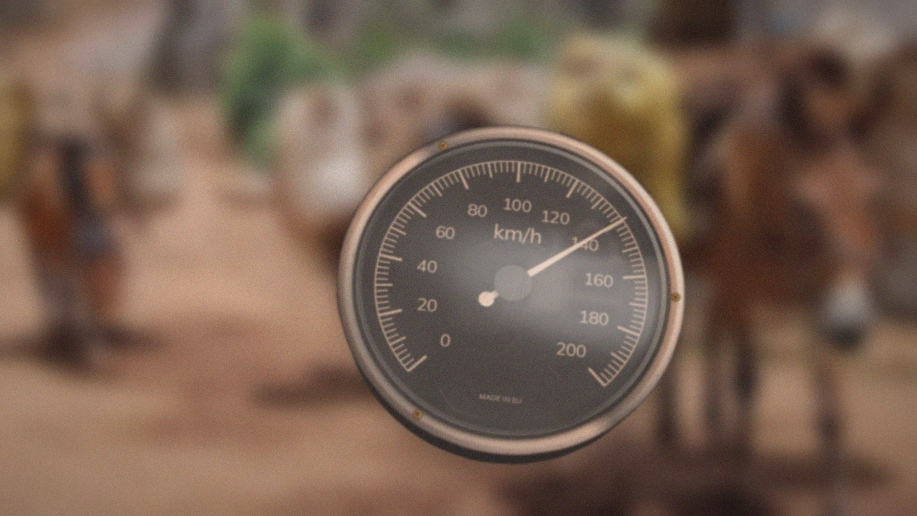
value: 140 (km/h)
